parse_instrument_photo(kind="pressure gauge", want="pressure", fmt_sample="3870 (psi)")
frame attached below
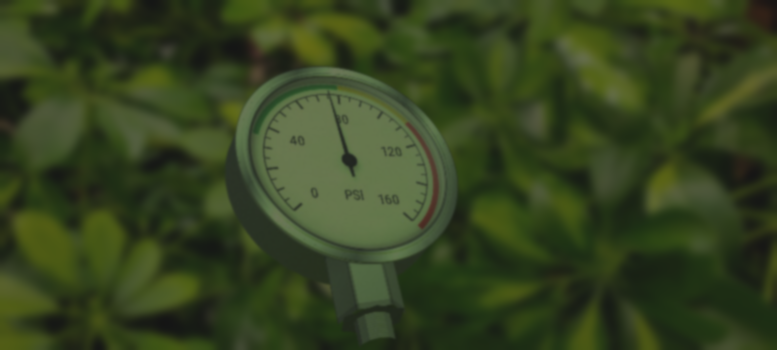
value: 75 (psi)
